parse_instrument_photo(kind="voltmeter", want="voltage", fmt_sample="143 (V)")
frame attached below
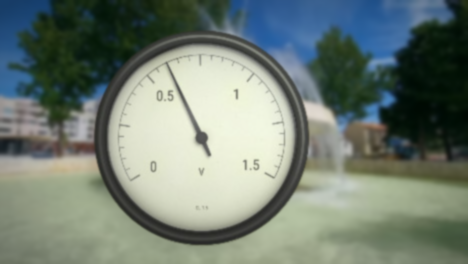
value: 0.6 (V)
